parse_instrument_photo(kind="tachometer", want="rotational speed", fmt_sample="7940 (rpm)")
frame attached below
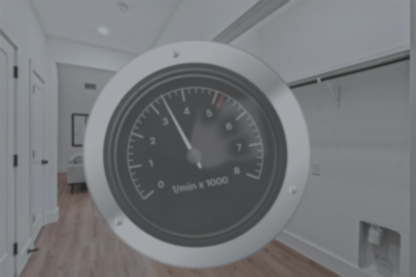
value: 3400 (rpm)
